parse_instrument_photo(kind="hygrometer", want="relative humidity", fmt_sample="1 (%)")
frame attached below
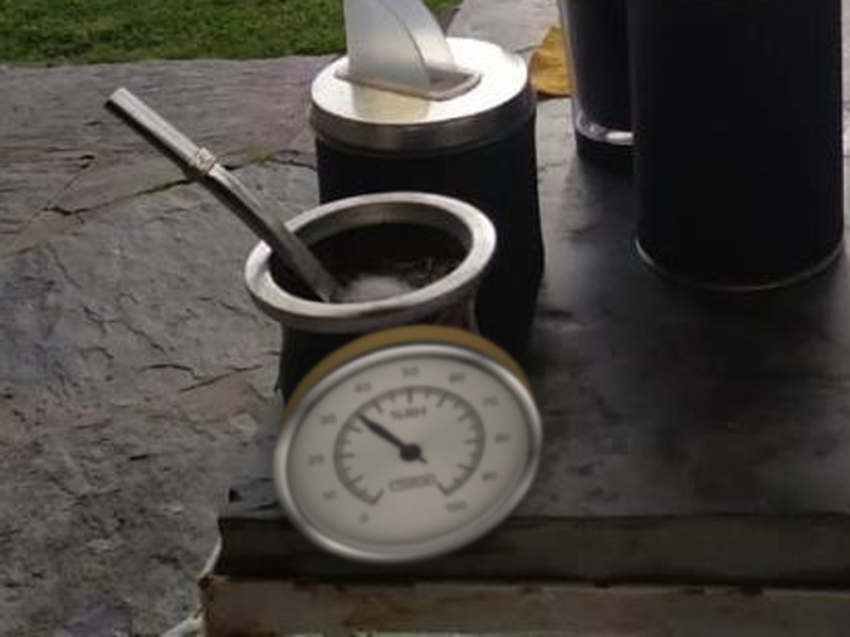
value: 35 (%)
